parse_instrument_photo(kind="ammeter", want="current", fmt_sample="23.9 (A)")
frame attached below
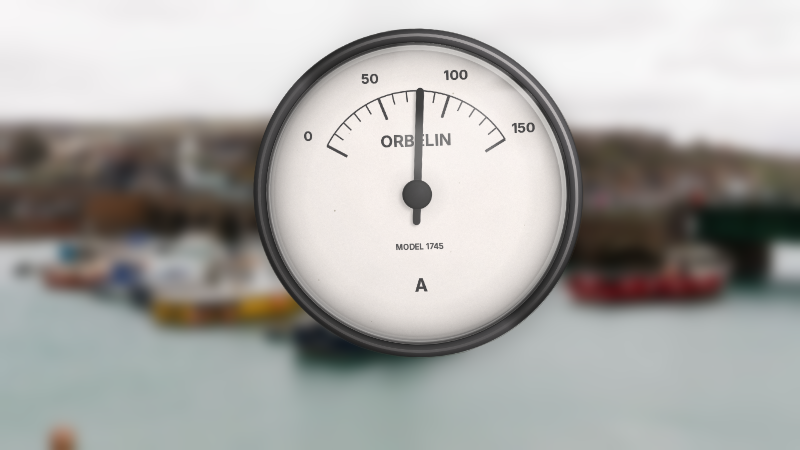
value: 80 (A)
